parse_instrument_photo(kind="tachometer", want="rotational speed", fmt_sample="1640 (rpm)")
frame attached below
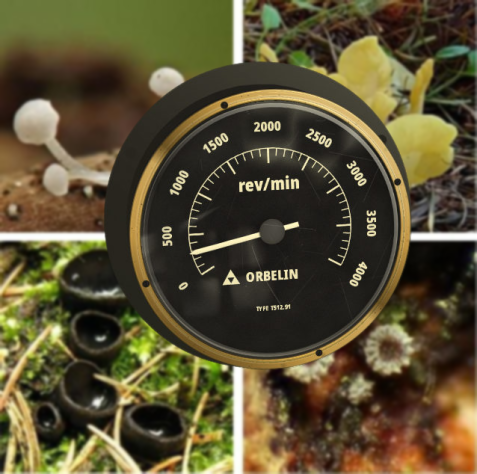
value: 300 (rpm)
